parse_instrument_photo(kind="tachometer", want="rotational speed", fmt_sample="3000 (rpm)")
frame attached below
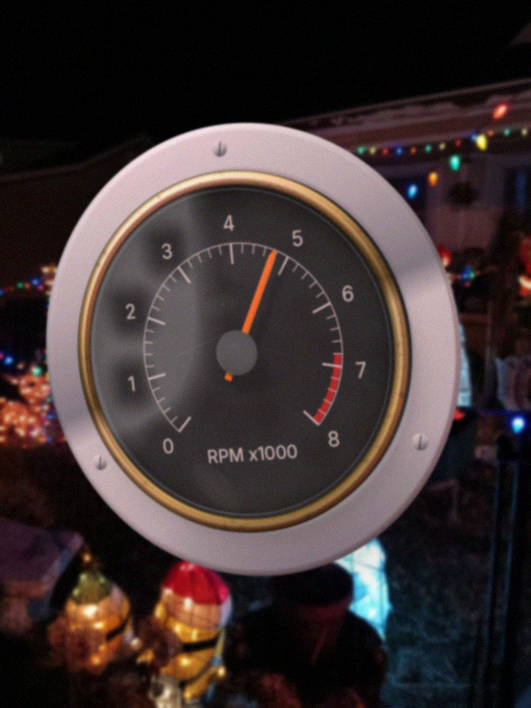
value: 4800 (rpm)
